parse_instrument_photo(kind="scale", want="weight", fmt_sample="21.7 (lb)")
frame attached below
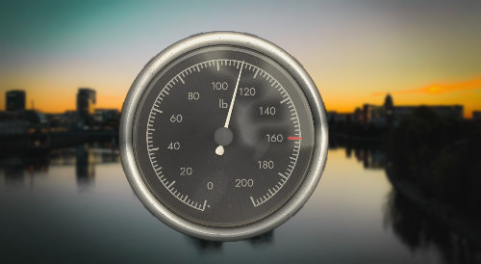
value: 112 (lb)
